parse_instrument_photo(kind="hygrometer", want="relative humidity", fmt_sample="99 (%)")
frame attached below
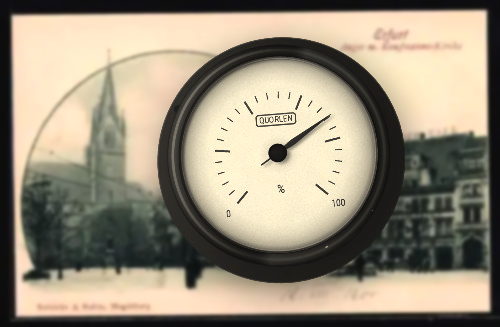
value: 72 (%)
